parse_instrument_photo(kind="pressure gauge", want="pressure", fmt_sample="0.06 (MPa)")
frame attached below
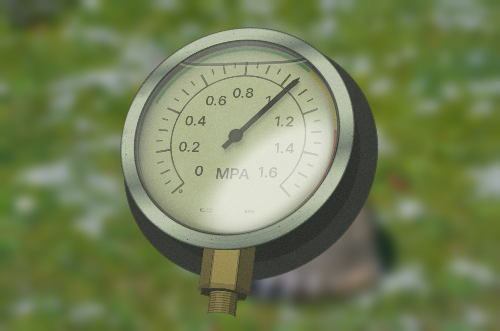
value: 1.05 (MPa)
